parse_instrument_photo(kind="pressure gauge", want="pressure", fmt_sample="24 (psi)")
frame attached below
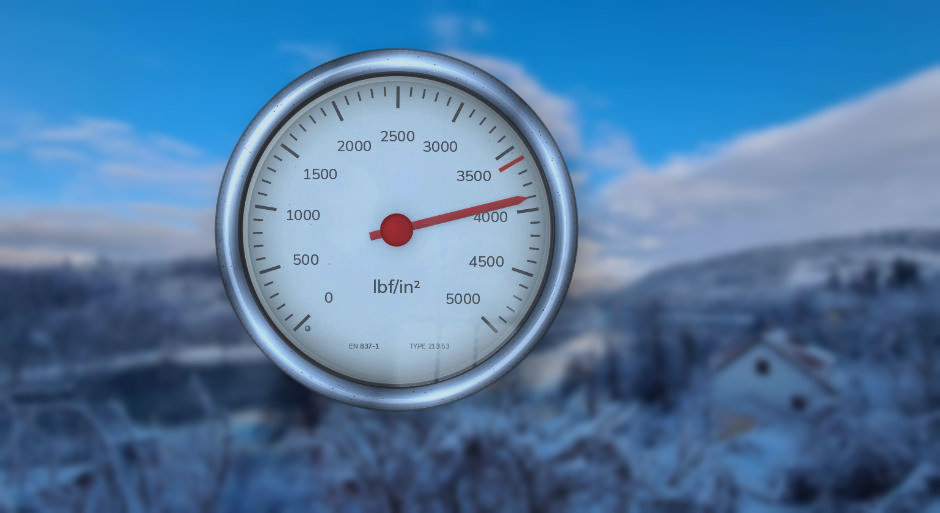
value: 3900 (psi)
